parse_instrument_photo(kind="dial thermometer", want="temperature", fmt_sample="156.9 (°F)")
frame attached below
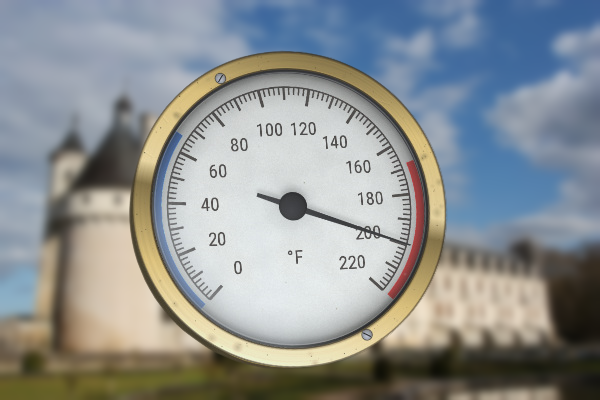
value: 200 (°F)
